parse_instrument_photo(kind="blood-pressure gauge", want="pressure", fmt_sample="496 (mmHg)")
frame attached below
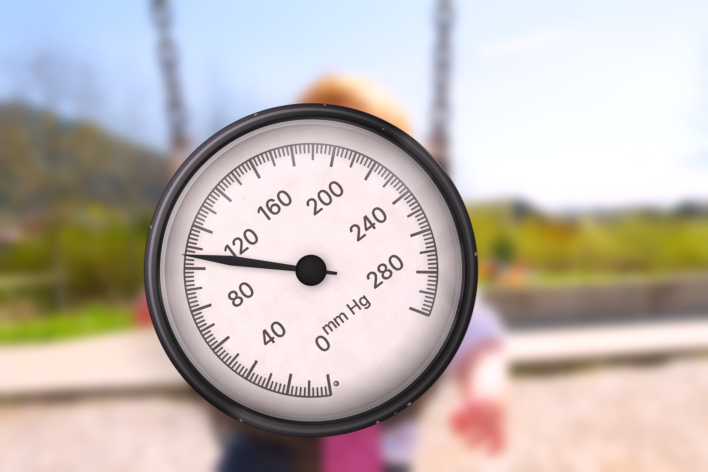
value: 106 (mmHg)
